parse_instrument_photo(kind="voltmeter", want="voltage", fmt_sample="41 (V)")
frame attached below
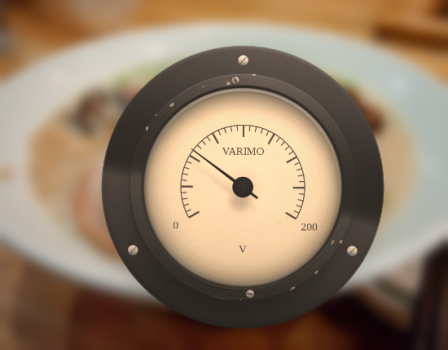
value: 55 (V)
